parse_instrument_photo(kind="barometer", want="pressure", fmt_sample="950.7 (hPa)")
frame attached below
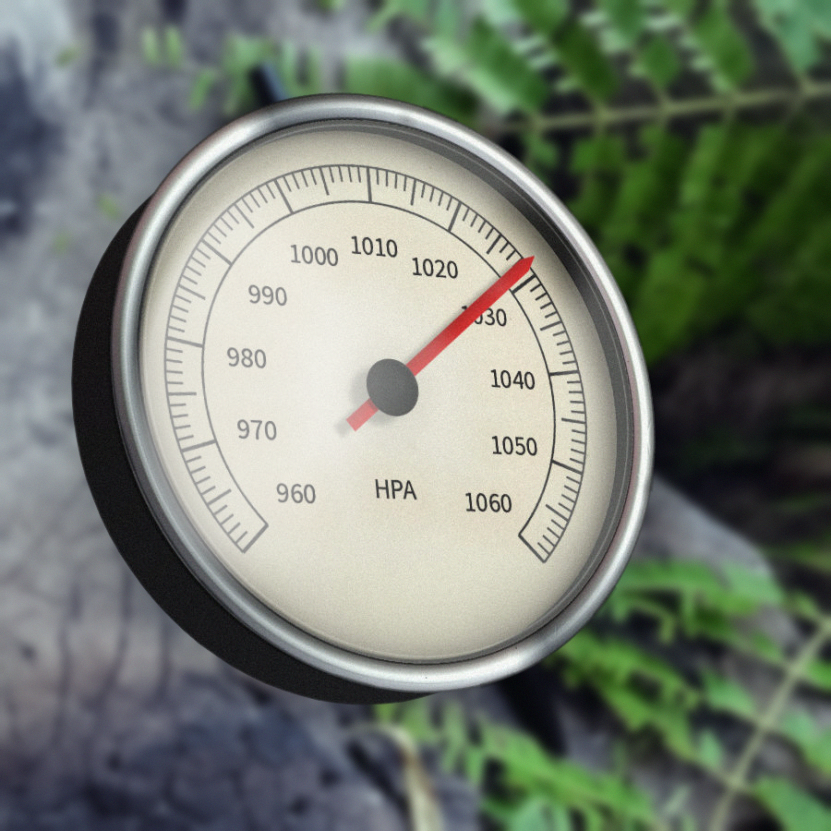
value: 1028.5 (hPa)
